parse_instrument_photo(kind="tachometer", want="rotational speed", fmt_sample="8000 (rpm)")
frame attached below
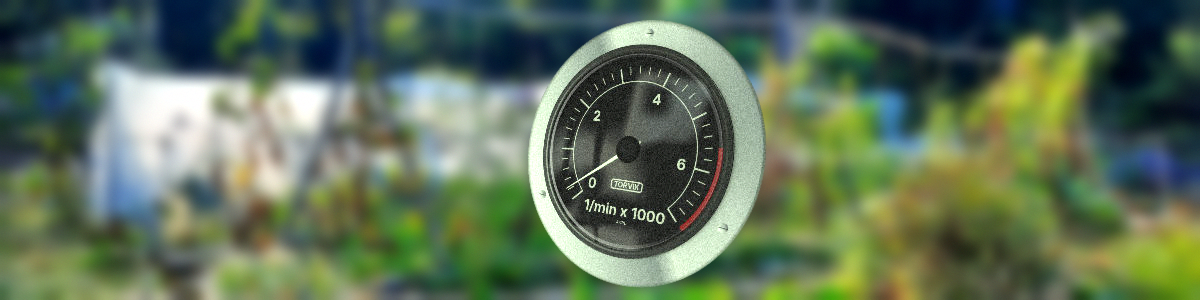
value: 200 (rpm)
